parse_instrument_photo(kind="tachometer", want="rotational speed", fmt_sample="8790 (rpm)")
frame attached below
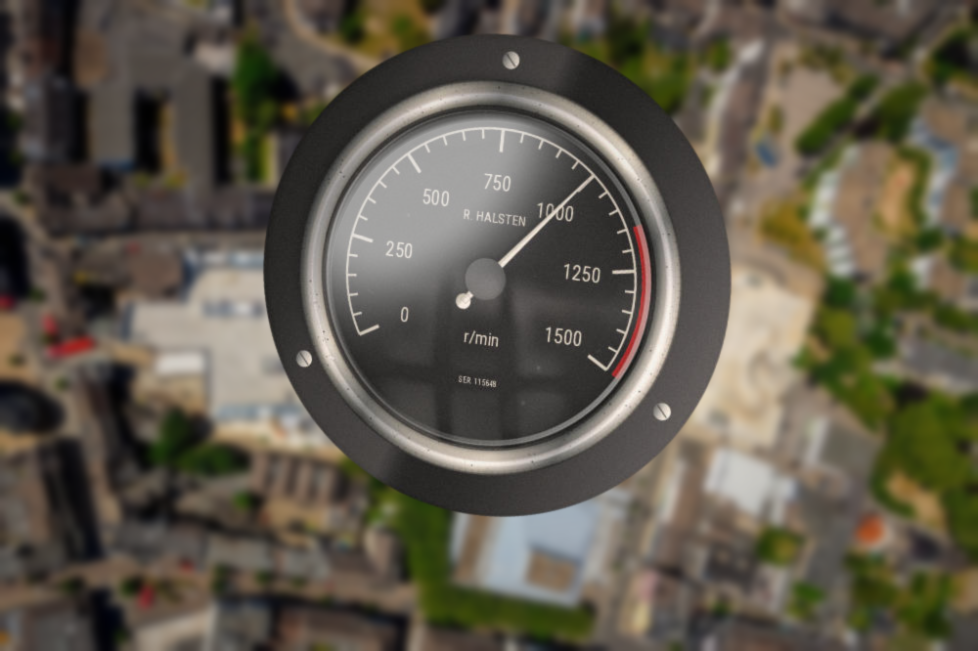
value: 1000 (rpm)
